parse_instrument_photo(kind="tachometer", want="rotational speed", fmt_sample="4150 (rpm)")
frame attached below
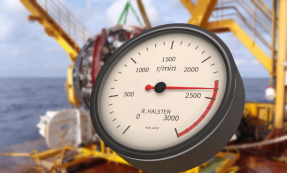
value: 2400 (rpm)
